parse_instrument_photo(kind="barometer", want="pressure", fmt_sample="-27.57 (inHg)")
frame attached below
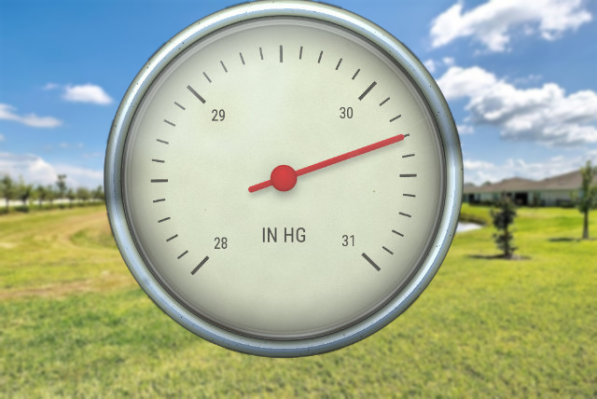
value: 30.3 (inHg)
